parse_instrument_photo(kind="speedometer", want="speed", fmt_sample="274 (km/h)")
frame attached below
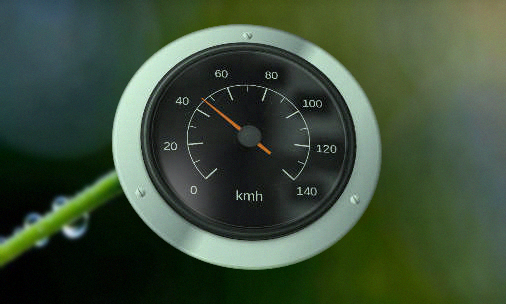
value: 45 (km/h)
